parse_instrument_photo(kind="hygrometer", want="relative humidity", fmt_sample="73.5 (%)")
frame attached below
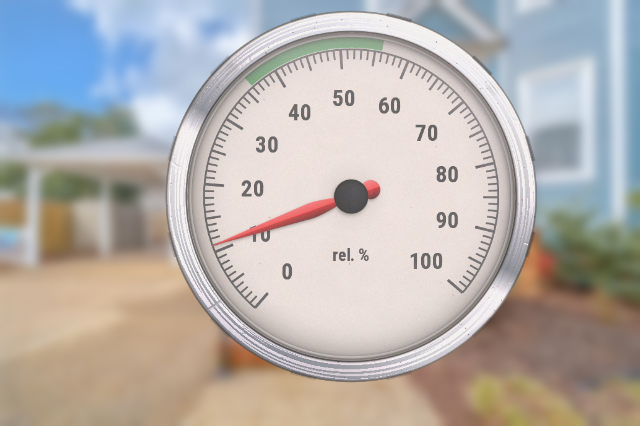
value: 11 (%)
